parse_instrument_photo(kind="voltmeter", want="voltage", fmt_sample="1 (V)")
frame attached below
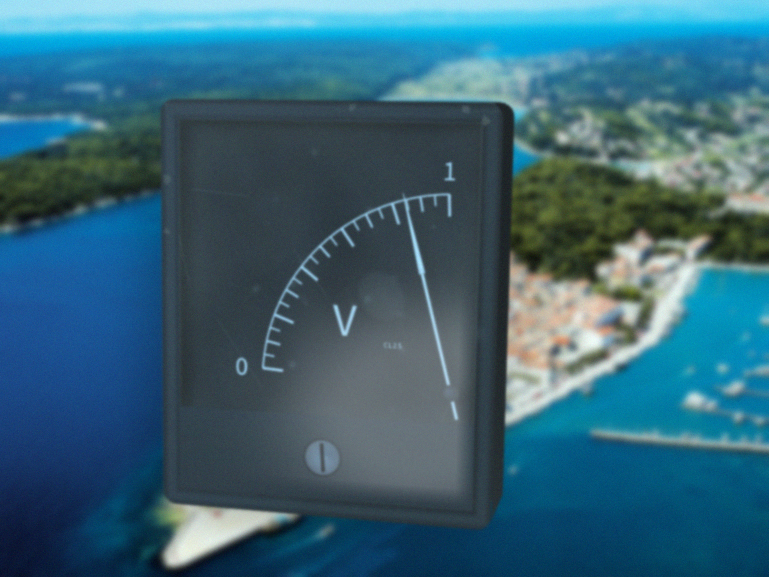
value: 0.85 (V)
